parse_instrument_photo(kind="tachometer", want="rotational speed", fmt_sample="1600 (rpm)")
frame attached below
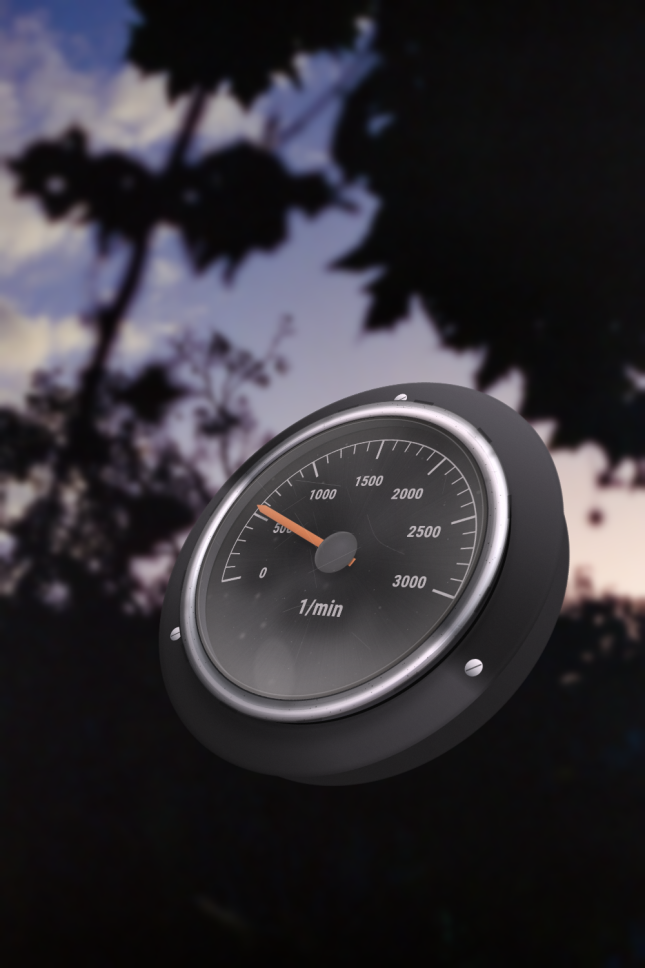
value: 550 (rpm)
